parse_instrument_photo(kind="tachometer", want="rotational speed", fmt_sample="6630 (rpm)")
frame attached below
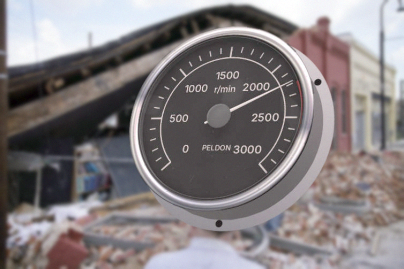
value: 2200 (rpm)
